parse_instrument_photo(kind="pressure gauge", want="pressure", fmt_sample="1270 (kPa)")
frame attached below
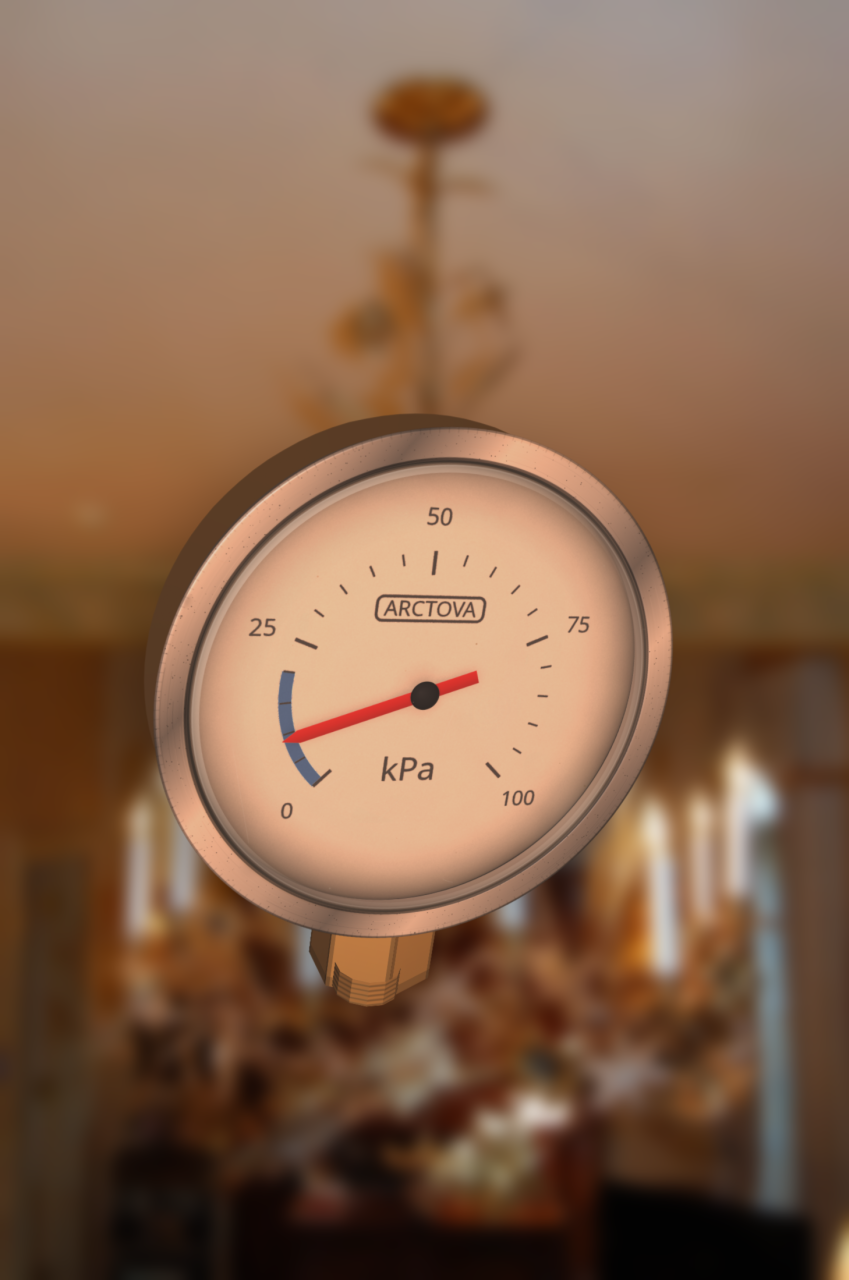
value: 10 (kPa)
